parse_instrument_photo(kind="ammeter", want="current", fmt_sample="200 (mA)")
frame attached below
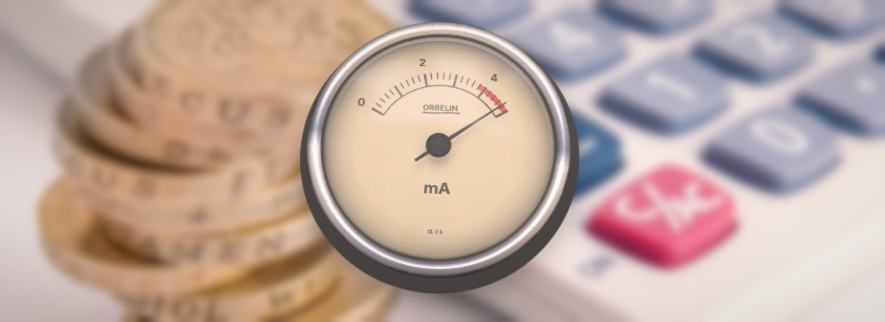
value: 4.8 (mA)
